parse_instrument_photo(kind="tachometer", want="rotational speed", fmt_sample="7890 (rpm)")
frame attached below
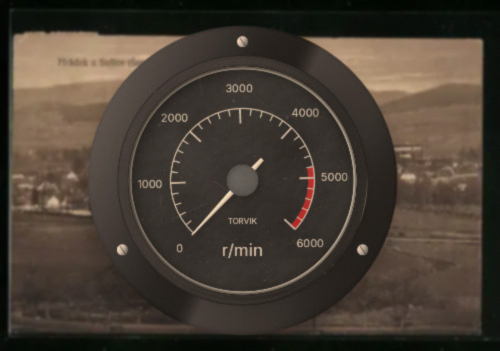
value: 0 (rpm)
